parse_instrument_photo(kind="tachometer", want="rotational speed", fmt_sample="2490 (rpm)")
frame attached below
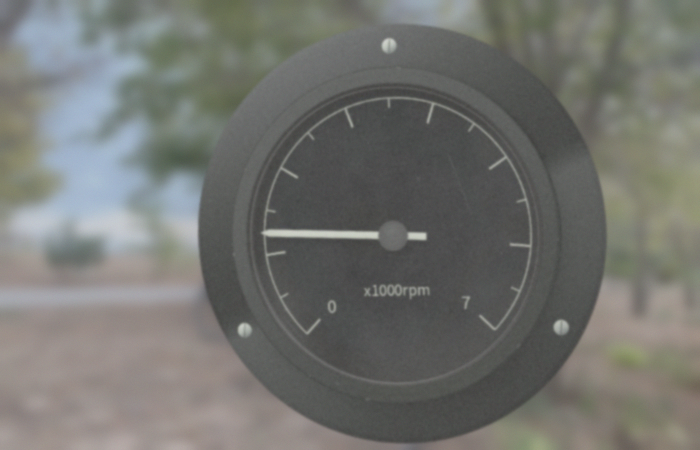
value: 1250 (rpm)
